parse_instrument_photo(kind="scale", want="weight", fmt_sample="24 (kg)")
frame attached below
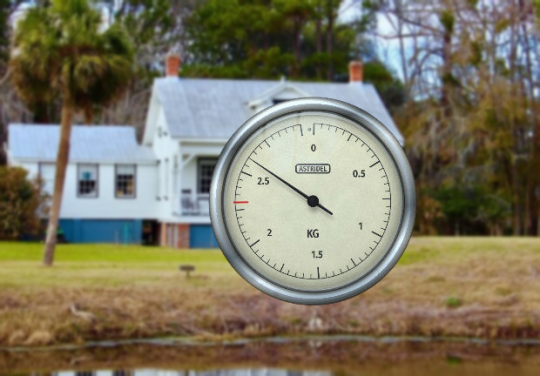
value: 2.6 (kg)
